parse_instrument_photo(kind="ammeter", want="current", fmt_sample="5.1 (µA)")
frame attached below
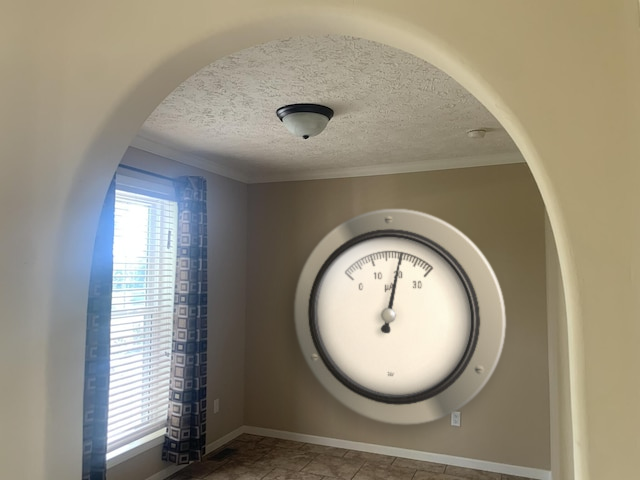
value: 20 (µA)
